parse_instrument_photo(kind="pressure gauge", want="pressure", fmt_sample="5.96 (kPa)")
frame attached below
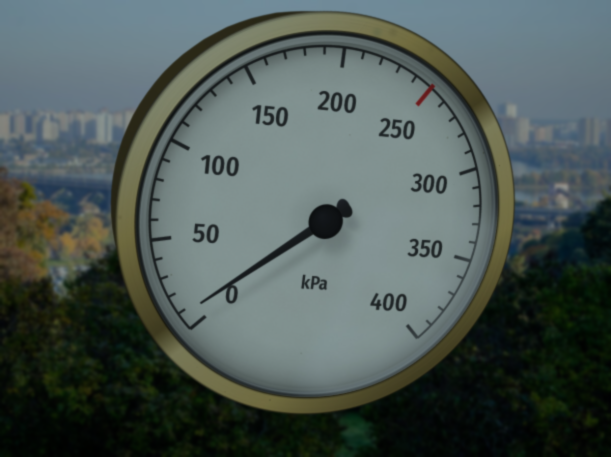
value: 10 (kPa)
